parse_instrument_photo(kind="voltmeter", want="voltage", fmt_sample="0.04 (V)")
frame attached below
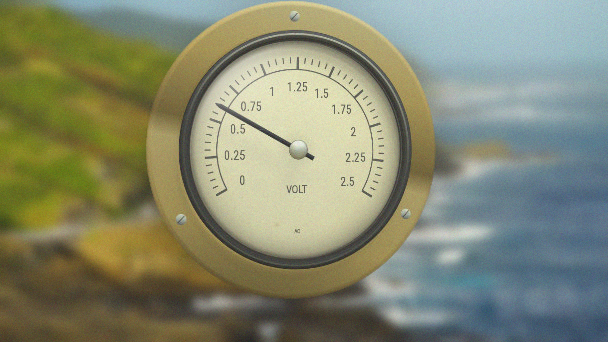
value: 0.6 (V)
